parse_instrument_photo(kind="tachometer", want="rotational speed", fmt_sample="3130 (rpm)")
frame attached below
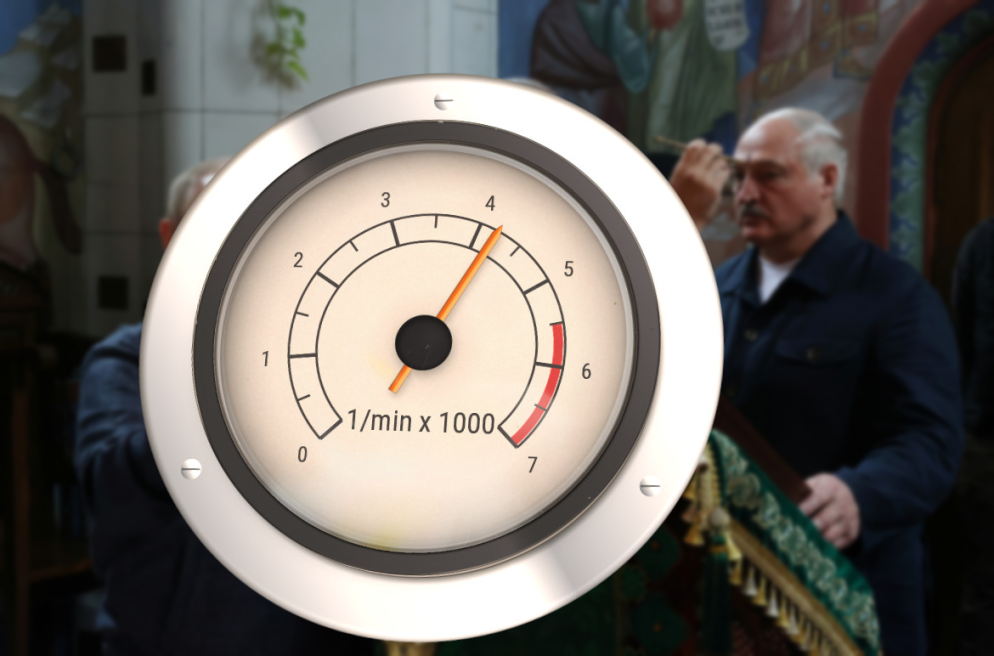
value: 4250 (rpm)
